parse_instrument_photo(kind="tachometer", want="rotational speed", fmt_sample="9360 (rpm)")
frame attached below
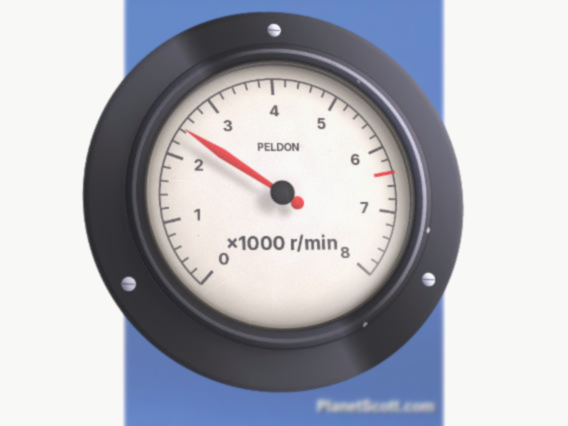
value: 2400 (rpm)
